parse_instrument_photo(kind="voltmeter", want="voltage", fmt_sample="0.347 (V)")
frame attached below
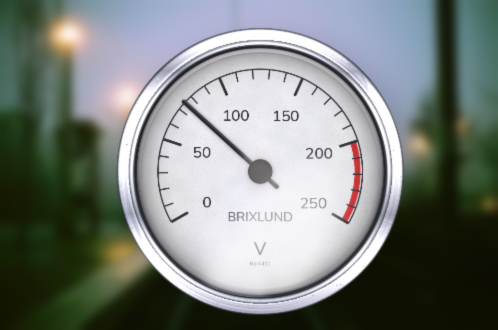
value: 75 (V)
